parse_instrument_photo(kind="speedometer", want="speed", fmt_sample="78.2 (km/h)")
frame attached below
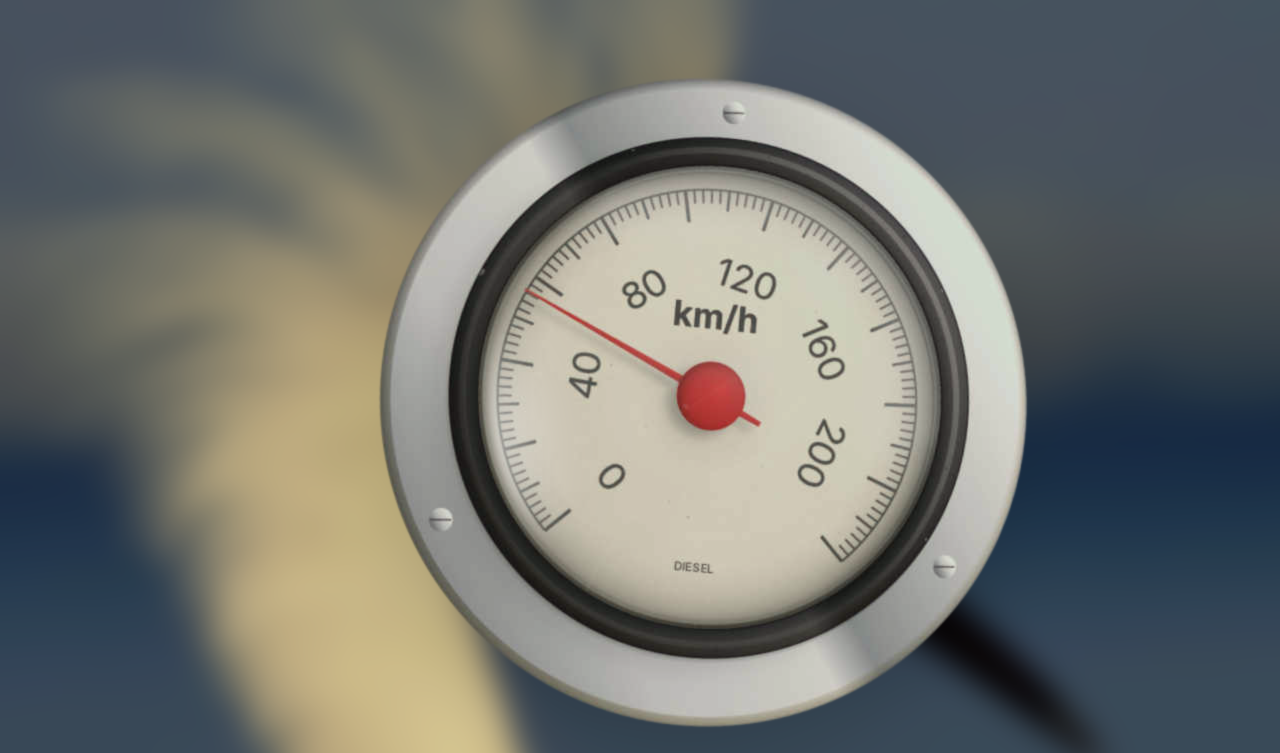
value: 56 (km/h)
